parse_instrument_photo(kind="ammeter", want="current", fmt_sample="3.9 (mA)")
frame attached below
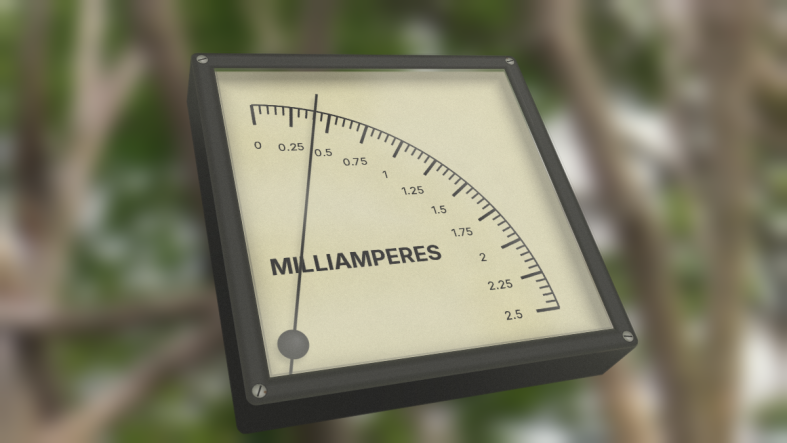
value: 0.4 (mA)
